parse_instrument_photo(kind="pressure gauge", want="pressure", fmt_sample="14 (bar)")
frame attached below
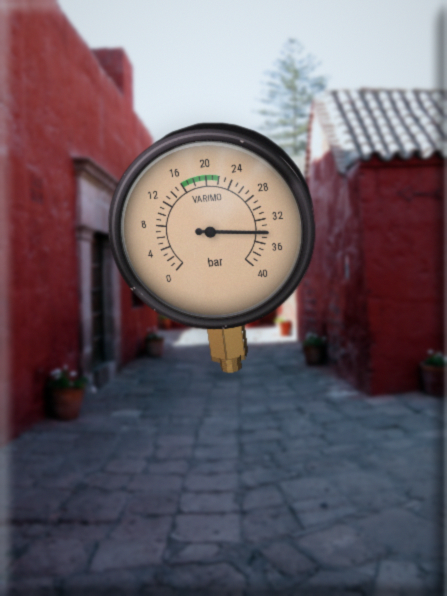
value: 34 (bar)
